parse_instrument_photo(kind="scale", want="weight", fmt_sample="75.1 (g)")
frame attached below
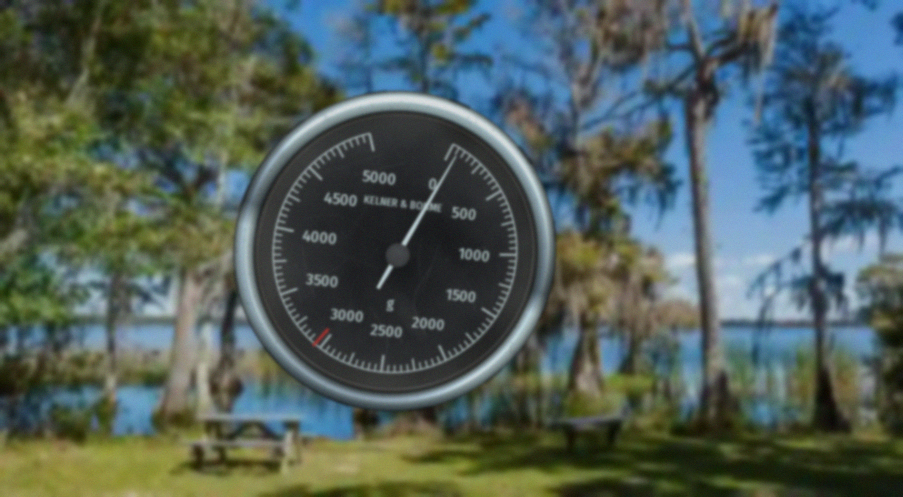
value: 50 (g)
